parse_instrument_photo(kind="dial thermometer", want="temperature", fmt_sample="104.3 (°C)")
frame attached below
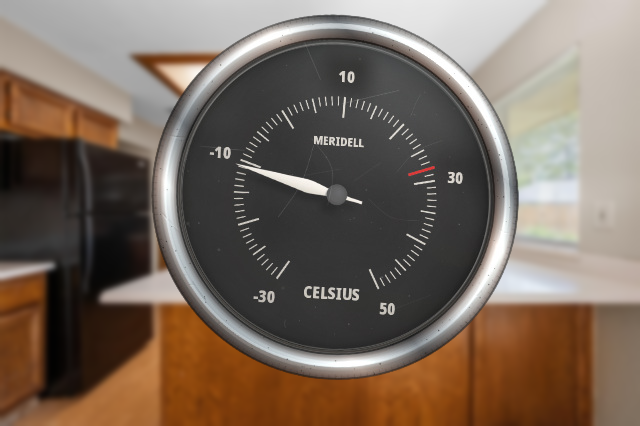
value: -11 (°C)
